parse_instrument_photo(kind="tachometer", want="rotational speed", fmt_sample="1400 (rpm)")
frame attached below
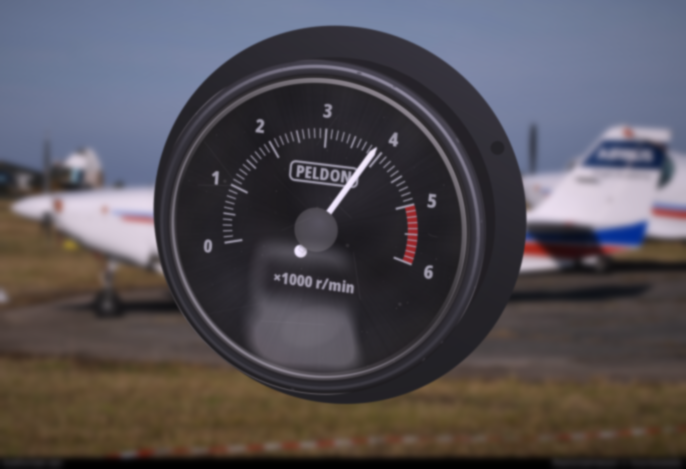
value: 3900 (rpm)
